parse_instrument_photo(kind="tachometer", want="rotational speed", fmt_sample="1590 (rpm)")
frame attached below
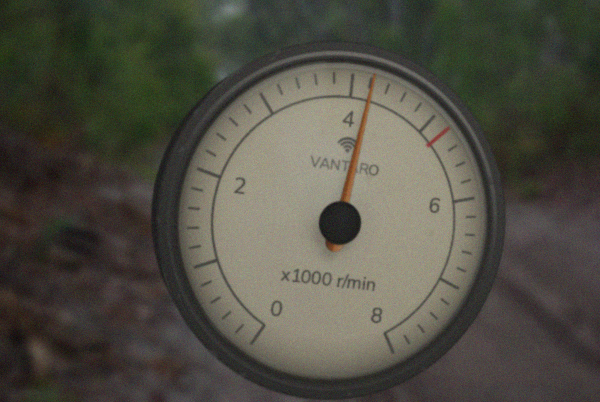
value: 4200 (rpm)
